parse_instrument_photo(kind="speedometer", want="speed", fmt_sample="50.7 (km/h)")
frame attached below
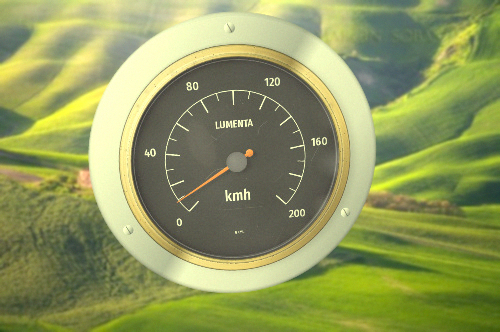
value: 10 (km/h)
